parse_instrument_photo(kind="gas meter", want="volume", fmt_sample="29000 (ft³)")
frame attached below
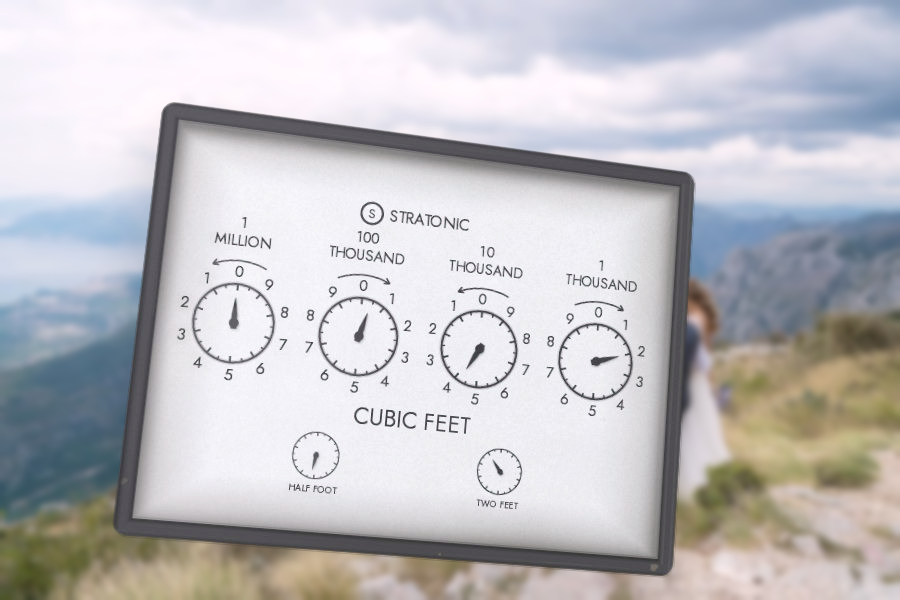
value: 4200 (ft³)
